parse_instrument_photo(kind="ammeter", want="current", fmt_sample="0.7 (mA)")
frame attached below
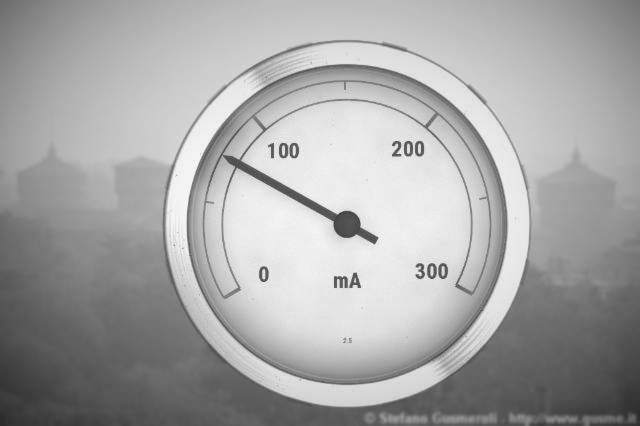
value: 75 (mA)
